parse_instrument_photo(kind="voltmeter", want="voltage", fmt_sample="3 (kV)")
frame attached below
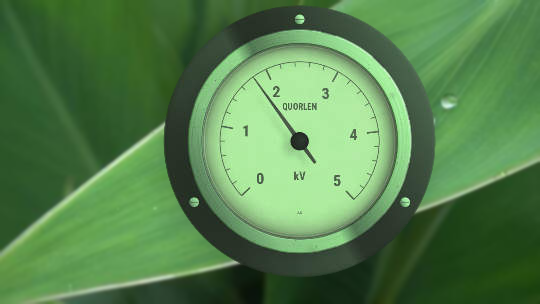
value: 1.8 (kV)
